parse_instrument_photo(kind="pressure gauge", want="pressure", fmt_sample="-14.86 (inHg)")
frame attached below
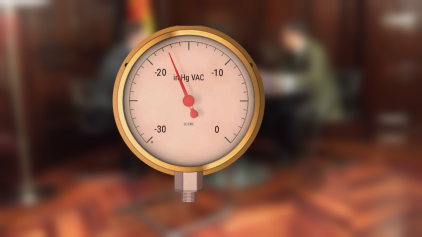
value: -17.5 (inHg)
